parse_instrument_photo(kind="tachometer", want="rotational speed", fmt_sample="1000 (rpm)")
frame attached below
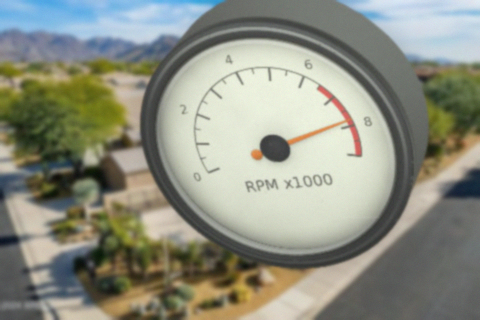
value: 7750 (rpm)
